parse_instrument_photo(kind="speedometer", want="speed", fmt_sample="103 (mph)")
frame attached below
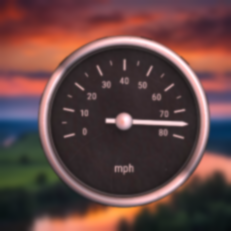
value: 75 (mph)
